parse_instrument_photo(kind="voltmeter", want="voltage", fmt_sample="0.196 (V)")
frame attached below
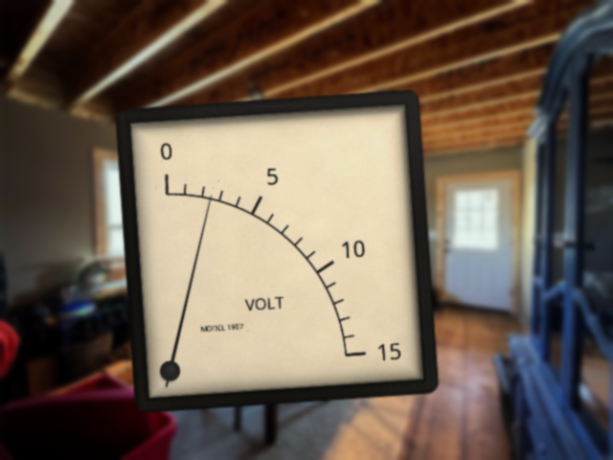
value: 2.5 (V)
